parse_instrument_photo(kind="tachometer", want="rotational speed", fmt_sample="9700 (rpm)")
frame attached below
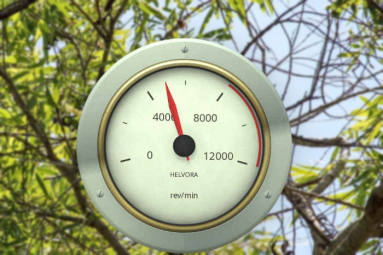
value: 5000 (rpm)
